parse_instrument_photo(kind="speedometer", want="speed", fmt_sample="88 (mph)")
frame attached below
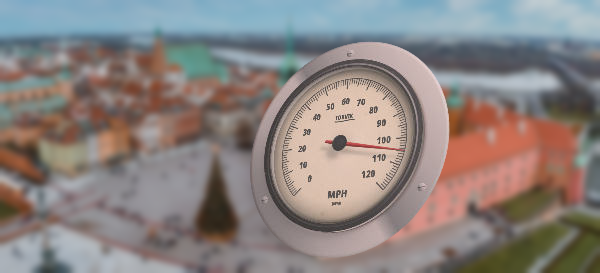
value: 105 (mph)
